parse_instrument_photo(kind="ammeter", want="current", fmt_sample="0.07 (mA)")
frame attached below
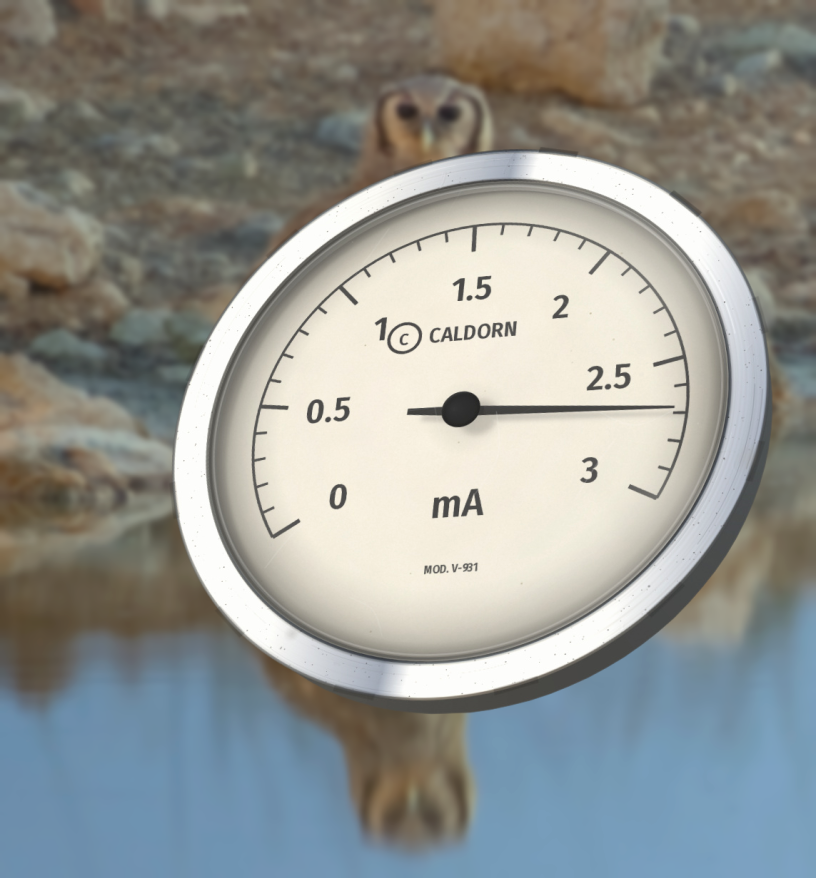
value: 2.7 (mA)
